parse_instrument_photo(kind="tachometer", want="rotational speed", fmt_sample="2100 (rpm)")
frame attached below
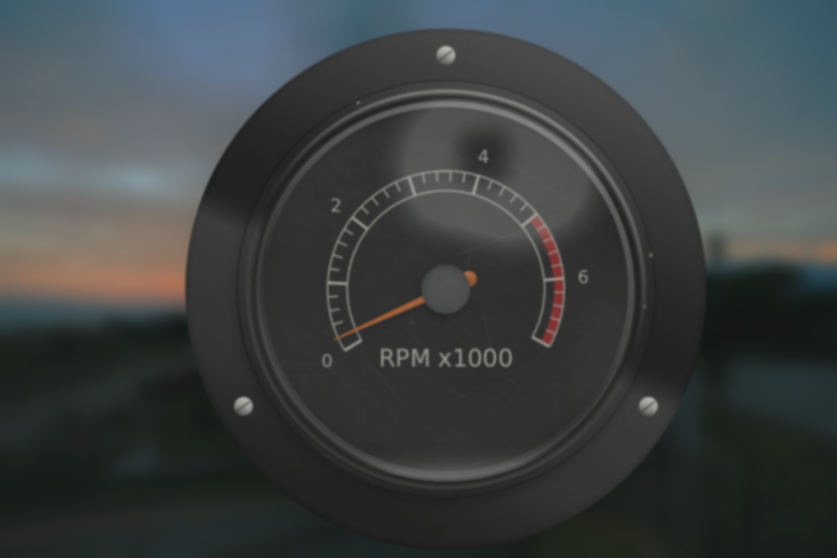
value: 200 (rpm)
